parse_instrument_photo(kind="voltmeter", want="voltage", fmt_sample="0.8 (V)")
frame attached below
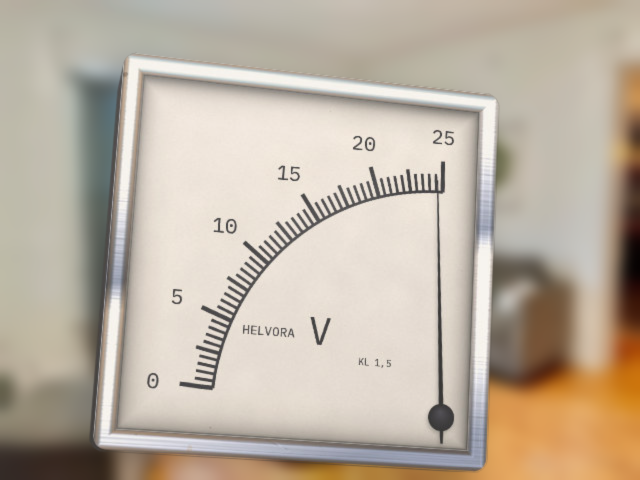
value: 24.5 (V)
